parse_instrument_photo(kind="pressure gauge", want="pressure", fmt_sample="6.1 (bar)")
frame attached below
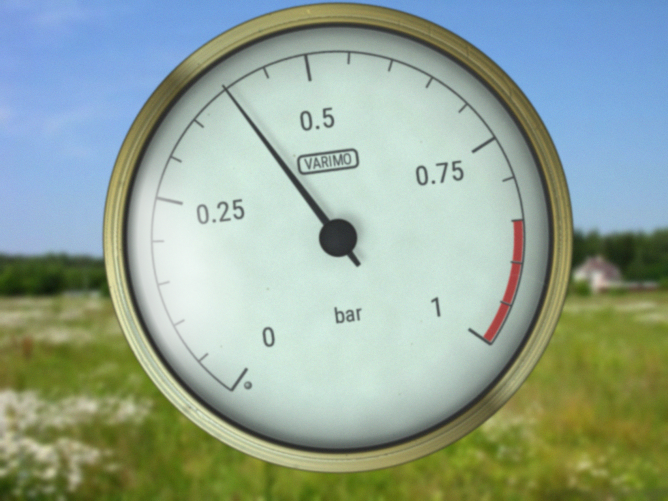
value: 0.4 (bar)
